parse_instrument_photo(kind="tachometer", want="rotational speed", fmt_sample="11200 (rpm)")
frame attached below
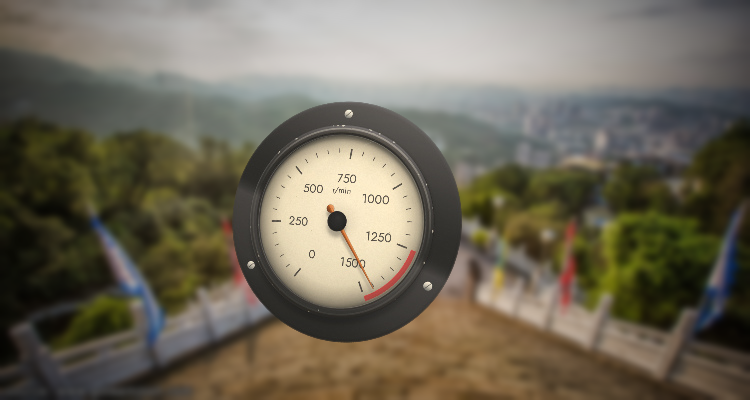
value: 1450 (rpm)
